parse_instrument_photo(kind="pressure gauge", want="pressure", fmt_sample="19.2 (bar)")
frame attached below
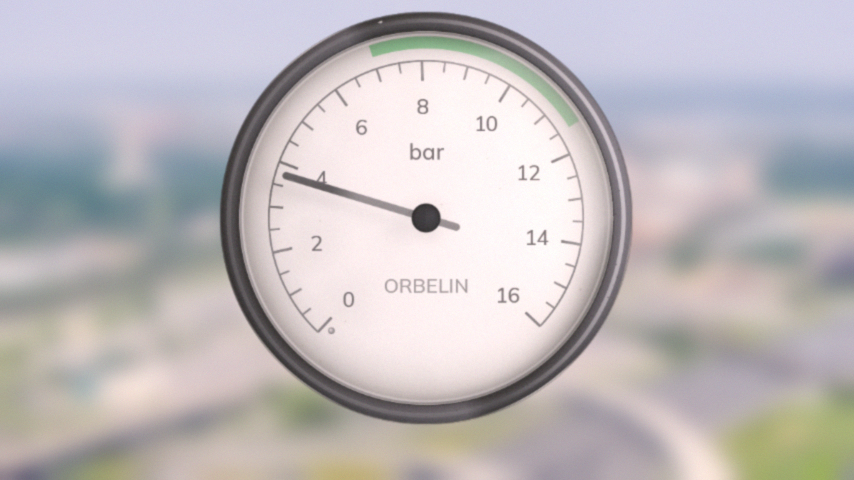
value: 3.75 (bar)
